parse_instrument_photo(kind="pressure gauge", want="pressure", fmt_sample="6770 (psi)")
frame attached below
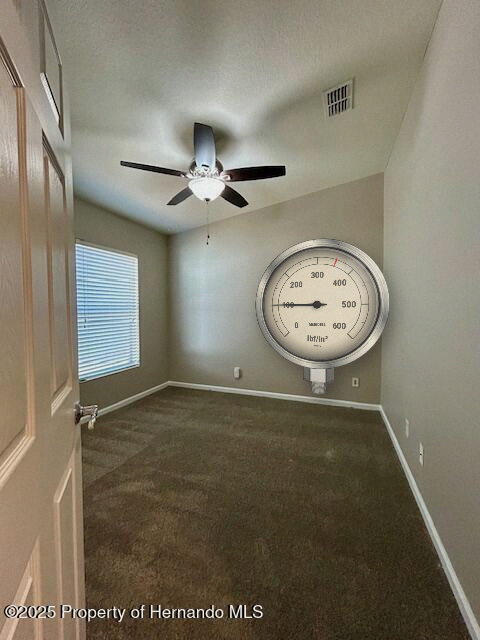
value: 100 (psi)
